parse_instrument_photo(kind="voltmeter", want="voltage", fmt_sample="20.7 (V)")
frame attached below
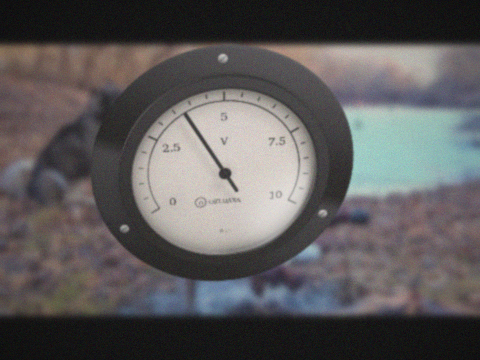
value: 3.75 (V)
